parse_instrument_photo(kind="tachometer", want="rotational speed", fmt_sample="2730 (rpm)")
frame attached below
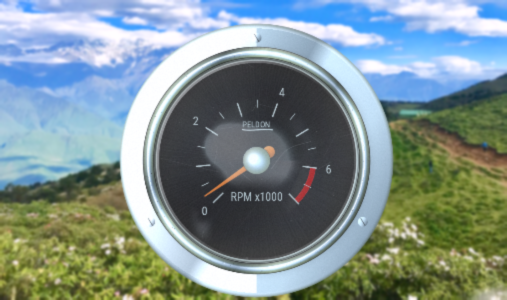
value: 250 (rpm)
